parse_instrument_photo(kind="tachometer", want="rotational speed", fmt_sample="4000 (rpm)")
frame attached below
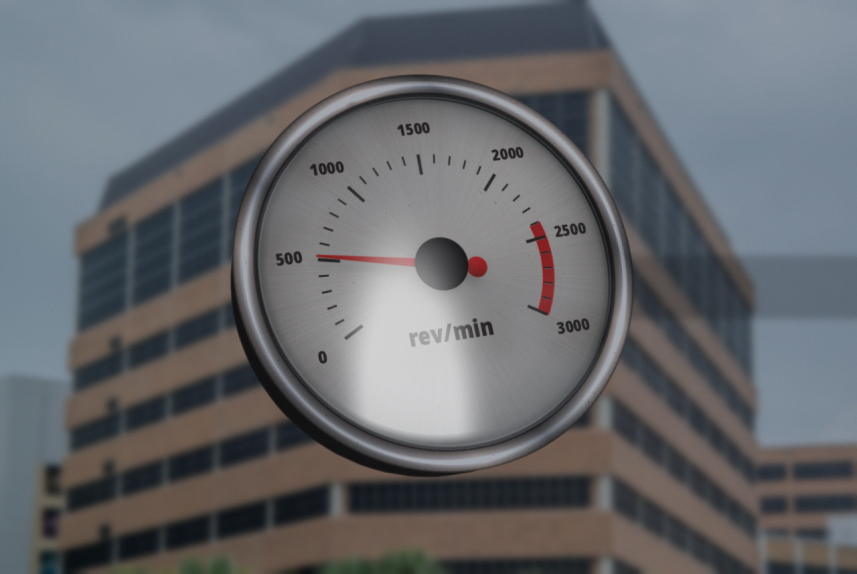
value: 500 (rpm)
